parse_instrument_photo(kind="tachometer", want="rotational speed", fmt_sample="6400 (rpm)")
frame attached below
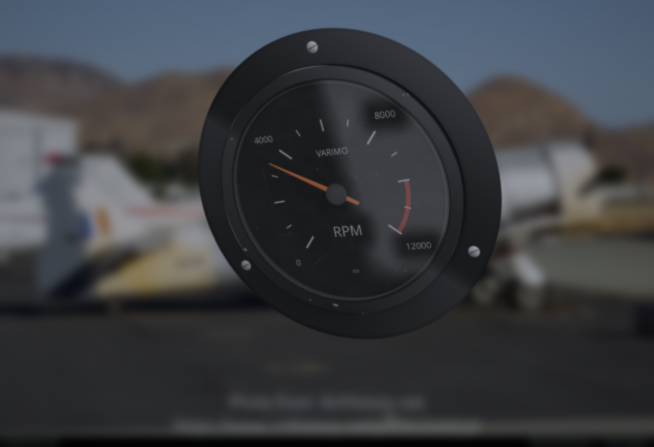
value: 3500 (rpm)
